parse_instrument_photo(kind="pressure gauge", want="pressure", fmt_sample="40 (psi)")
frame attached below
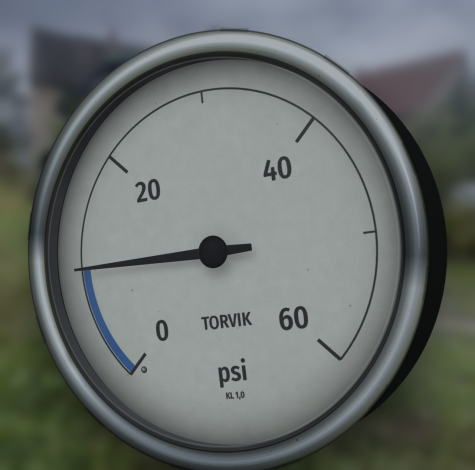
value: 10 (psi)
